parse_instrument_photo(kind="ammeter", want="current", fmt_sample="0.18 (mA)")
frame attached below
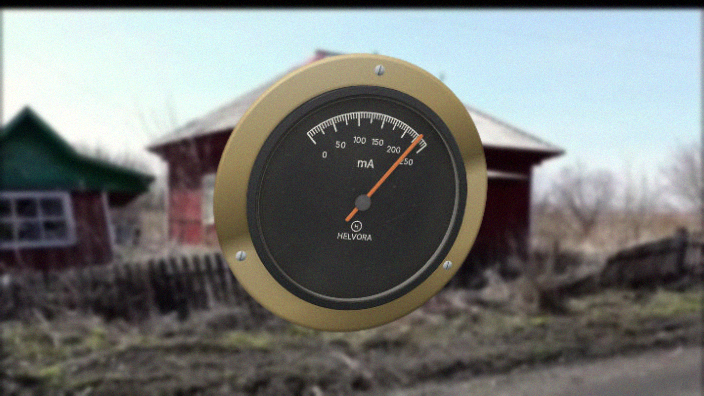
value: 225 (mA)
